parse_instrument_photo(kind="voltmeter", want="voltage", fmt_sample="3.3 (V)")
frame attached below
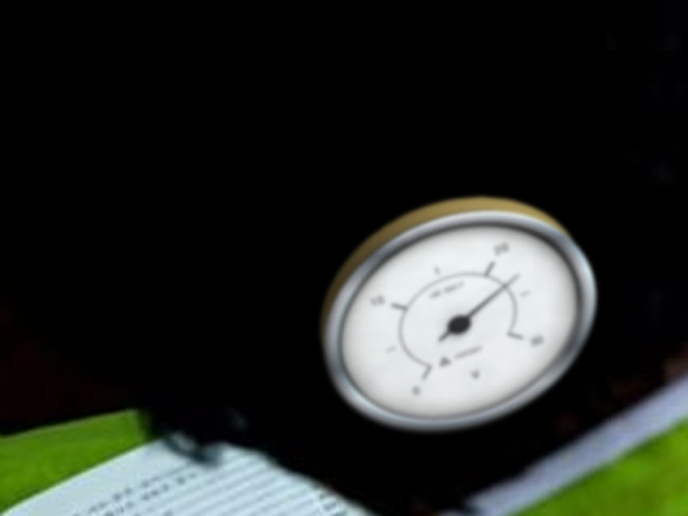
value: 22.5 (V)
